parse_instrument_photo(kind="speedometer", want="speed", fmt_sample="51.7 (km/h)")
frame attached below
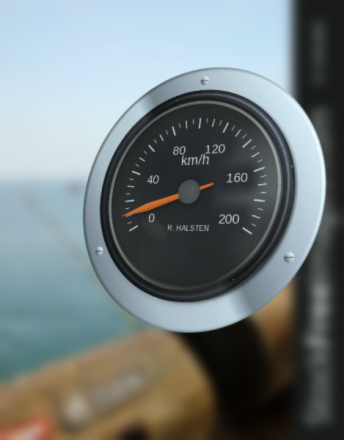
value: 10 (km/h)
